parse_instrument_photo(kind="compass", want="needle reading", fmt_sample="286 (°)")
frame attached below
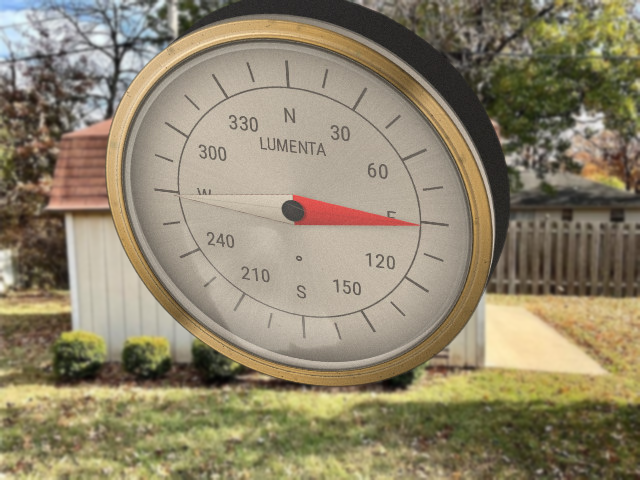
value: 90 (°)
